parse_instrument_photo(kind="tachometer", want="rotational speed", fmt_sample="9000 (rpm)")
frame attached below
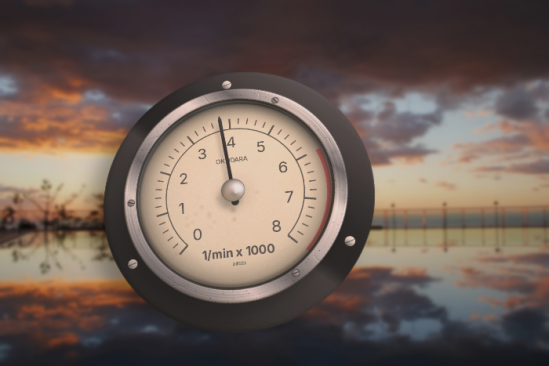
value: 3800 (rpm)
